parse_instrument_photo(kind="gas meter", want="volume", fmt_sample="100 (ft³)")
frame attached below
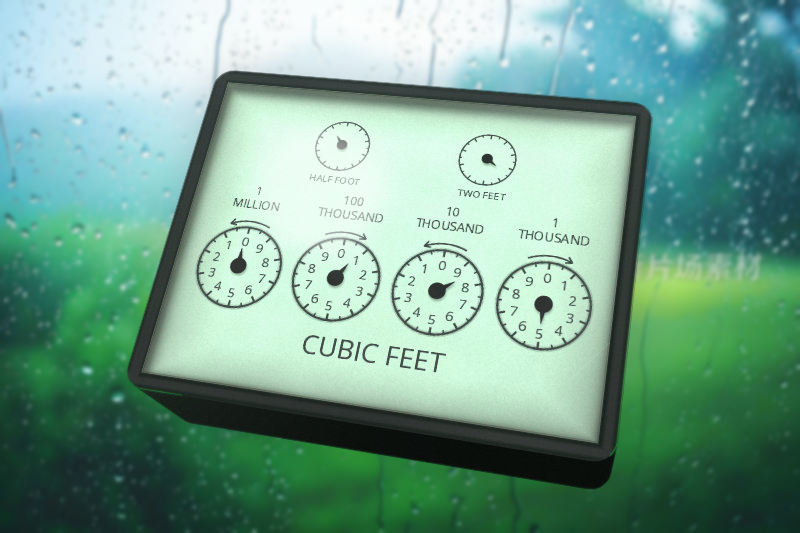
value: 8500 (ft³)
